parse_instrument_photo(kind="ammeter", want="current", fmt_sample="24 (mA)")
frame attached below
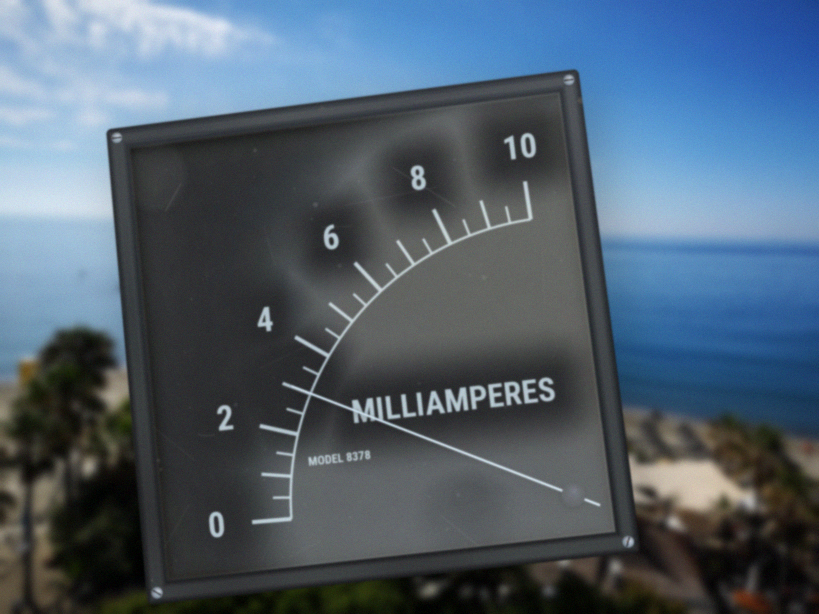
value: 3 (mA)
